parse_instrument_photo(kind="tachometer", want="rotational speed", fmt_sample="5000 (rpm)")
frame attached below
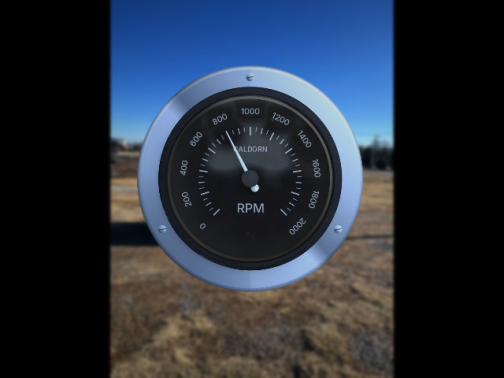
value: 800 (rpm)
